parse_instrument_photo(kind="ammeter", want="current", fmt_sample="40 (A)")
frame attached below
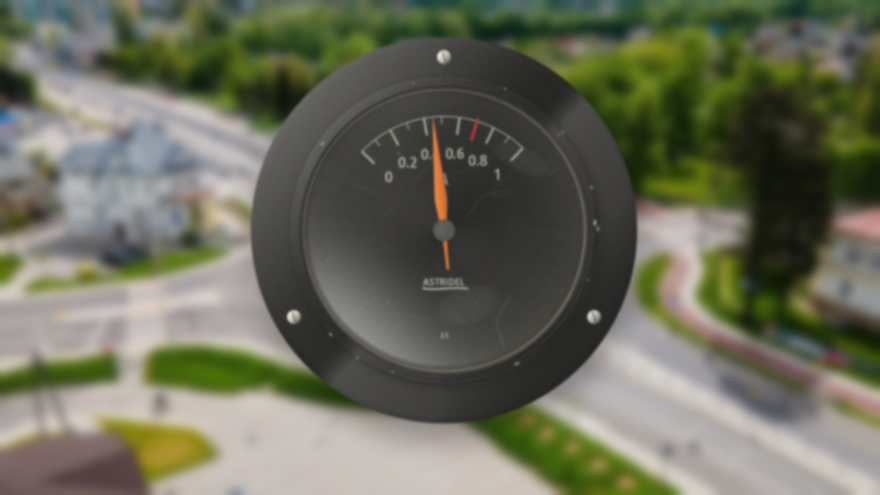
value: 0.45 (A)
